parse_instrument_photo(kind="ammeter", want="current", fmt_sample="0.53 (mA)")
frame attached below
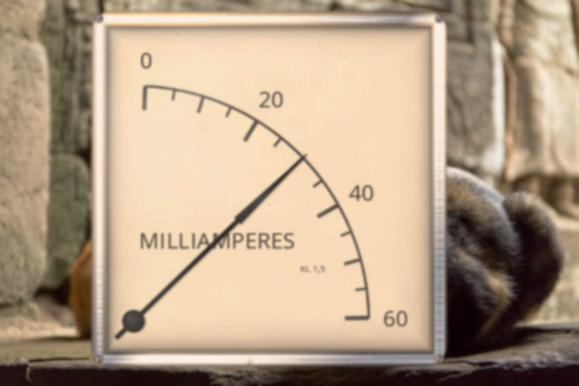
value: 30 (mA)
